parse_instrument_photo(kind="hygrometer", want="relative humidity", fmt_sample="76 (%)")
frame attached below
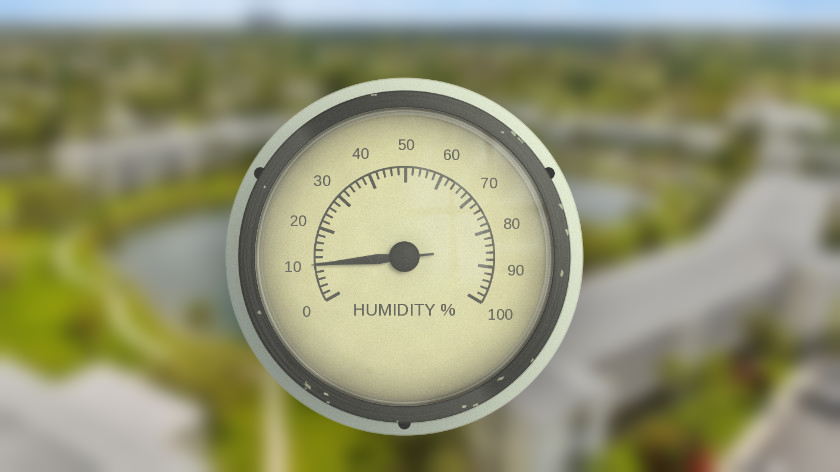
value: 10 (%)
